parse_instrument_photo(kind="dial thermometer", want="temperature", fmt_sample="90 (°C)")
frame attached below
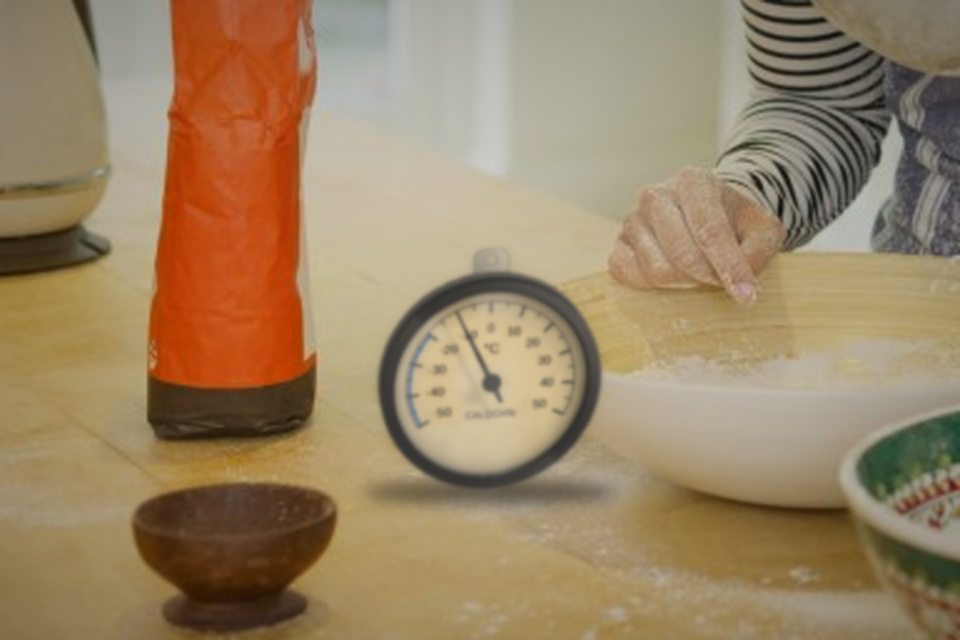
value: -10 (°C)
